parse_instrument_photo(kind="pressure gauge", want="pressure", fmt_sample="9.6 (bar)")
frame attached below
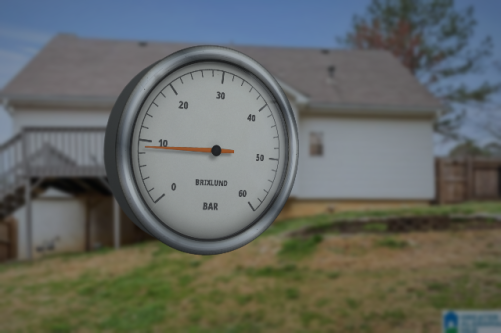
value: 9 (bar)
